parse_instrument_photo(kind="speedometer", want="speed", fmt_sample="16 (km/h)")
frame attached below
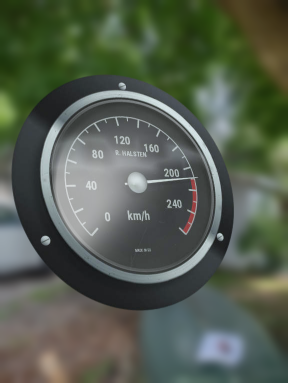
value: 210 (km/h)
